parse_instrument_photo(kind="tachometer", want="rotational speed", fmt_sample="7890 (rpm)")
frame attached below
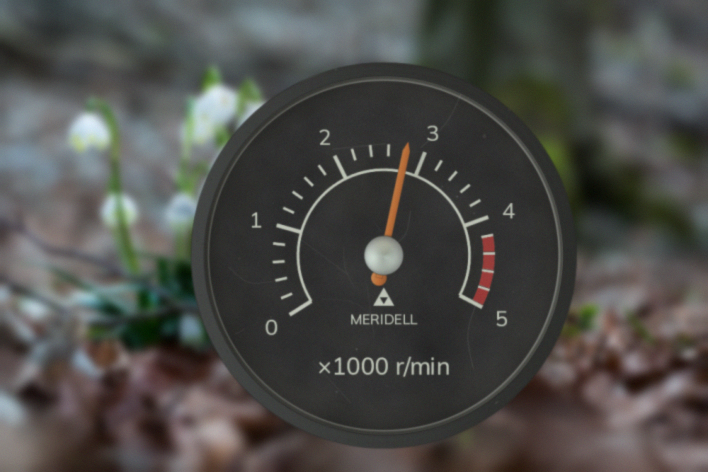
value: 2800 (rpm)
